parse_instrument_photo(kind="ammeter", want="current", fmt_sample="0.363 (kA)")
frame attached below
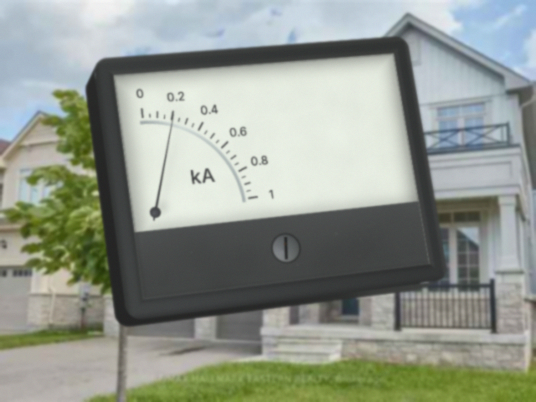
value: 0.2 (kA)
